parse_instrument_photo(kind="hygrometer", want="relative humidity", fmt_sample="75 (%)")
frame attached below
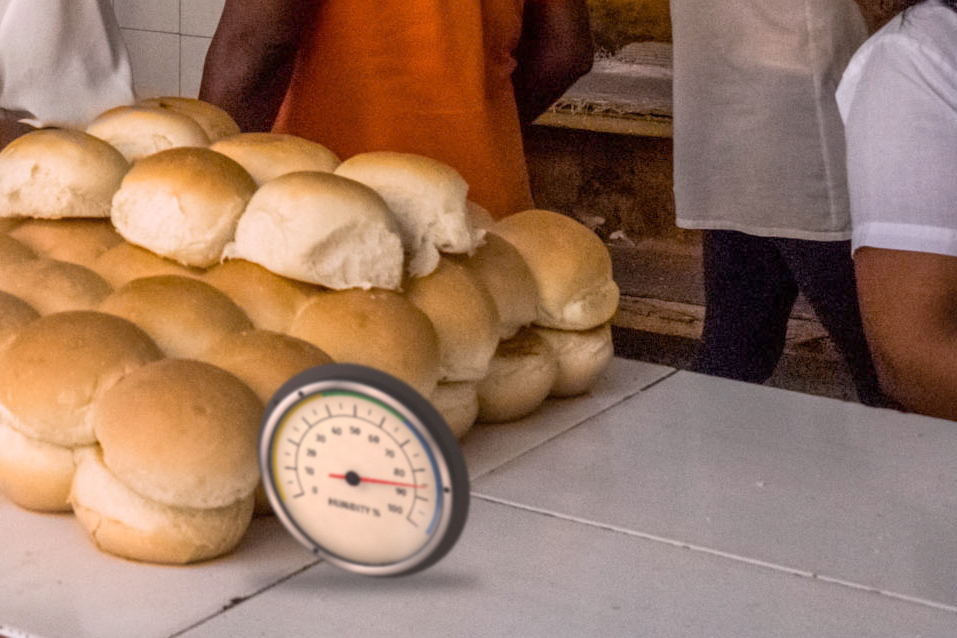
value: 85 (%)
